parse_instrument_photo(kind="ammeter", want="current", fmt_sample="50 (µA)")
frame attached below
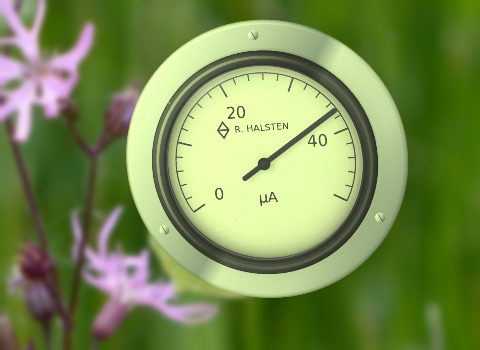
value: 37 (µA)
